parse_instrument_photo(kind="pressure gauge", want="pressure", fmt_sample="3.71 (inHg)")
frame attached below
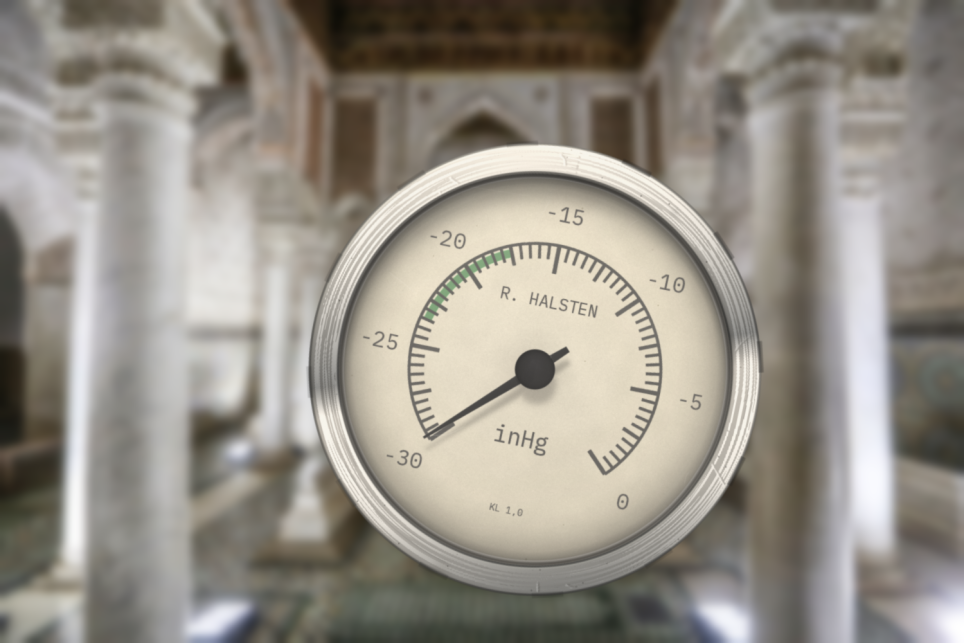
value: -29.75 (inHg)
